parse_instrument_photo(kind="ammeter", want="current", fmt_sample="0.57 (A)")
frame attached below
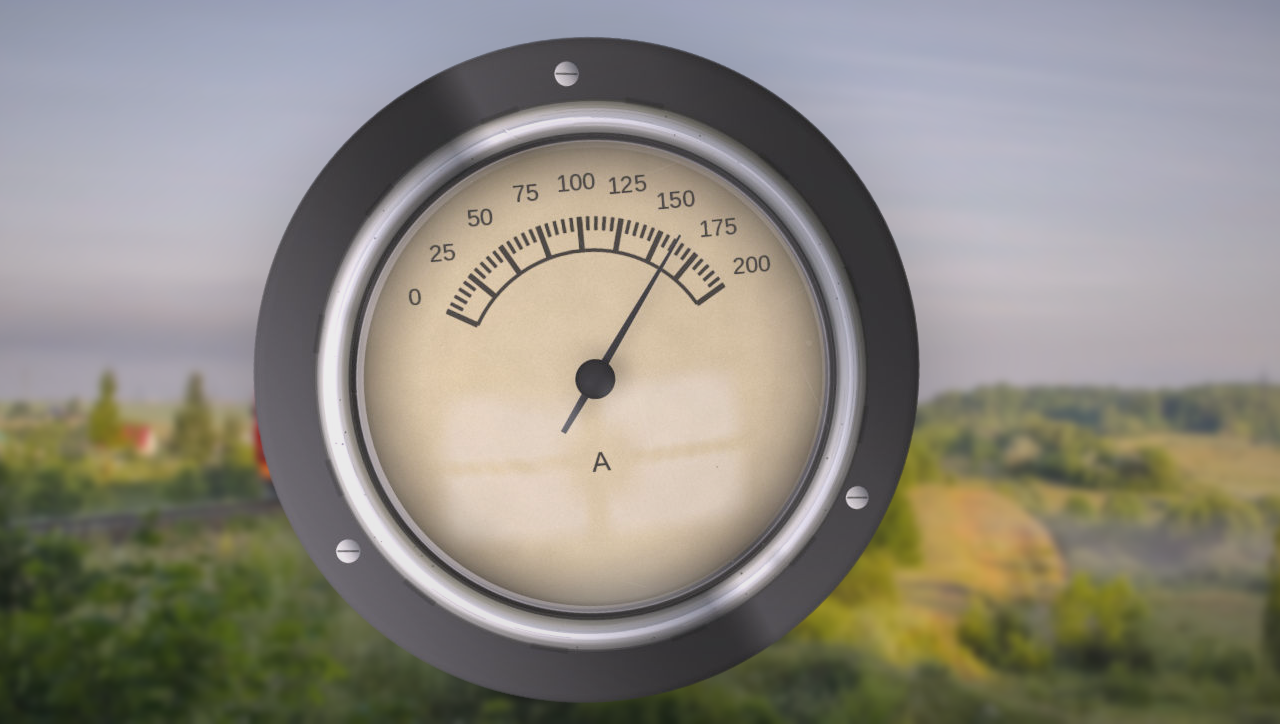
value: 160 (A)
